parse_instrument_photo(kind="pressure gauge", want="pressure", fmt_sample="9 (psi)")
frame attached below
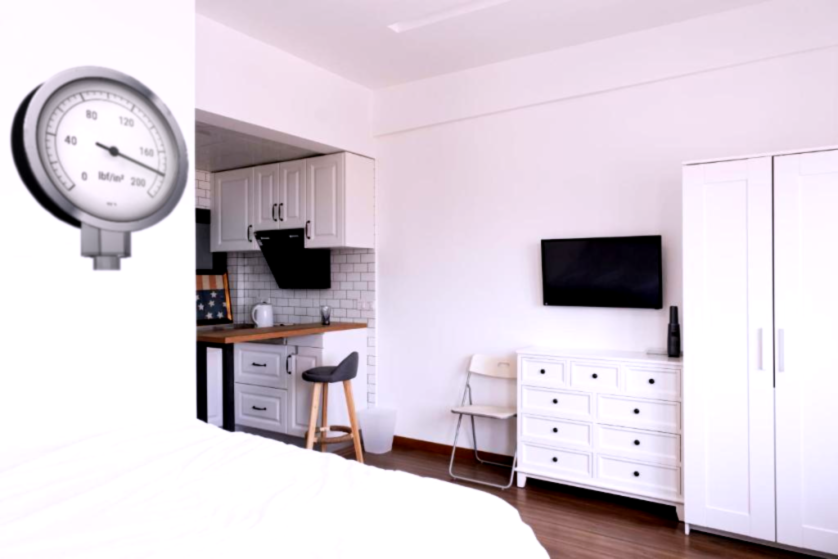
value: 180 (psi)
